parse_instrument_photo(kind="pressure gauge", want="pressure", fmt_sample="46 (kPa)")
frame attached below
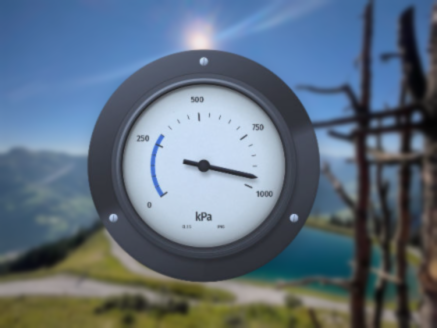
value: 950 (kPa)
